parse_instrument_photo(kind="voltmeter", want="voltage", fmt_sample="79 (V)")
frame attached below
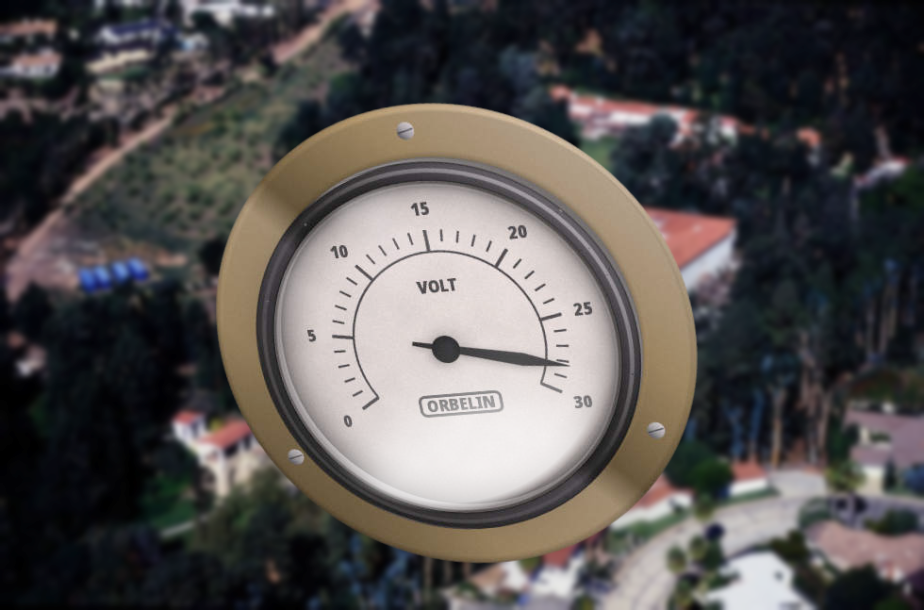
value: 28 (V)
